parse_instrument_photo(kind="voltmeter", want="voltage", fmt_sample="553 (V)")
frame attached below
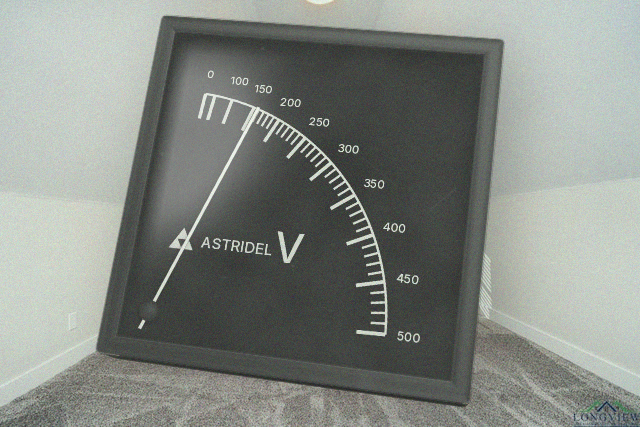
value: 160 (V)
